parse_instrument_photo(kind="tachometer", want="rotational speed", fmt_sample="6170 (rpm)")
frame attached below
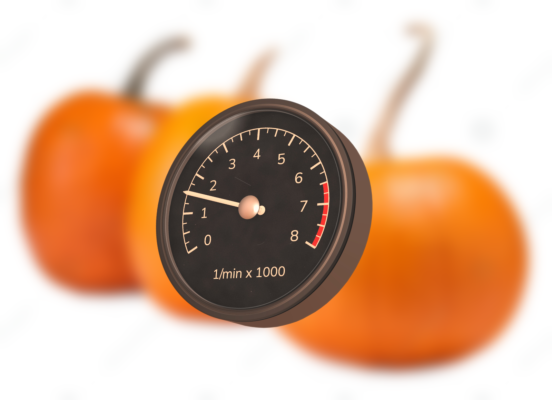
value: 1500 (rpm)
